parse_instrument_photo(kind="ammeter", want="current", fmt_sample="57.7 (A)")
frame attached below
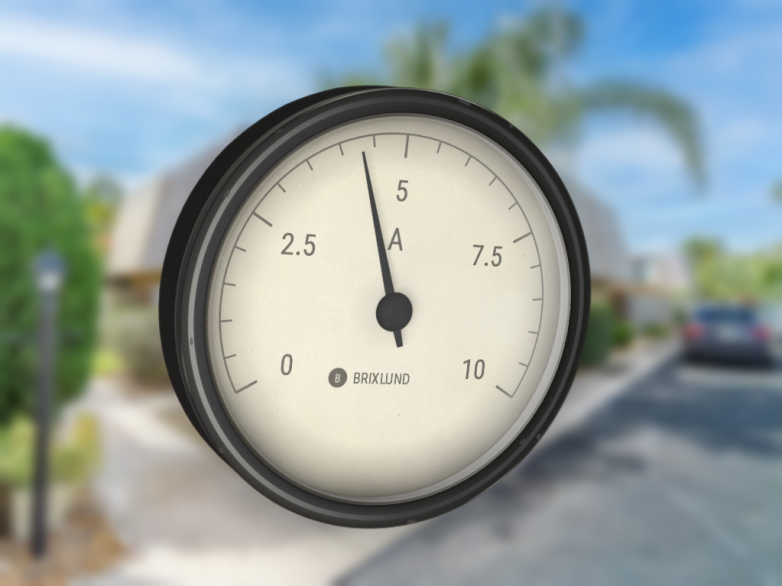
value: 4.25 (A)
